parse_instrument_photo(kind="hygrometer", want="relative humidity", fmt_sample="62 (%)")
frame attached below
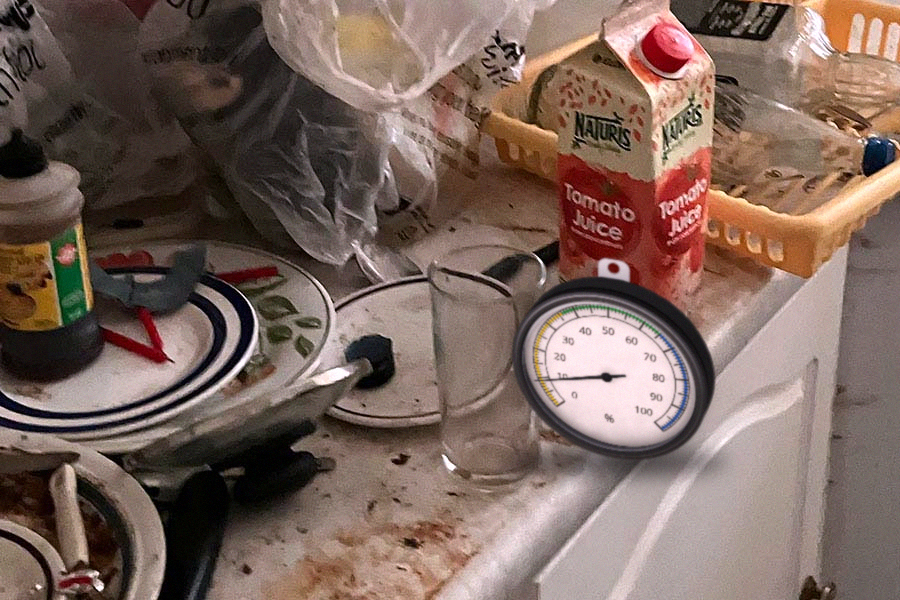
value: 10 (%)
